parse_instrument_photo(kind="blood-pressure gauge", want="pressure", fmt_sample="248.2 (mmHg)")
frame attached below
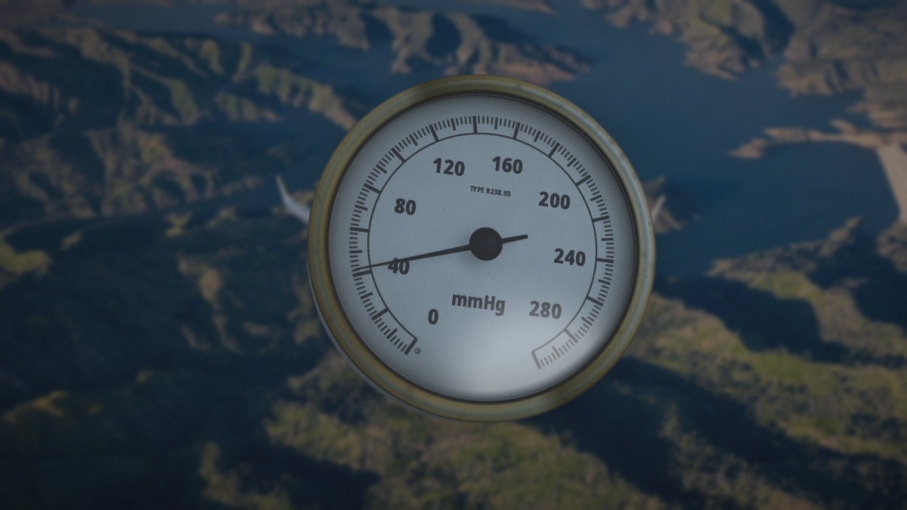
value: 42 (mmHg)
